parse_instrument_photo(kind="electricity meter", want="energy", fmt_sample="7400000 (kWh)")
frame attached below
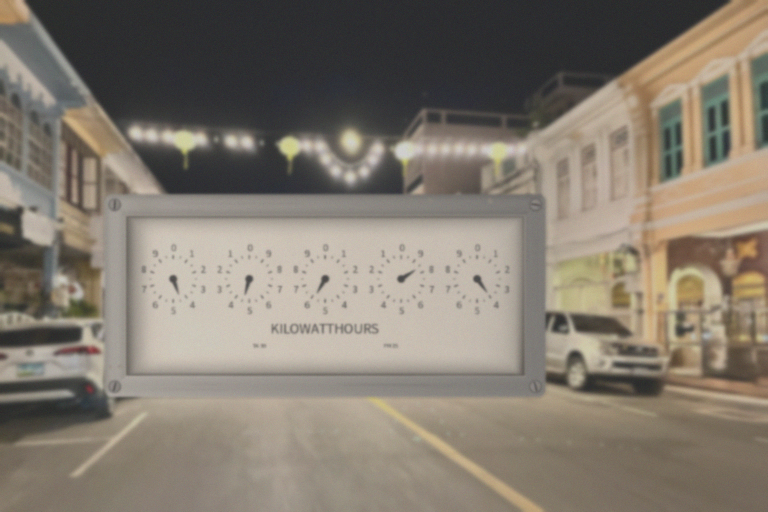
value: 44584 (kWh)
